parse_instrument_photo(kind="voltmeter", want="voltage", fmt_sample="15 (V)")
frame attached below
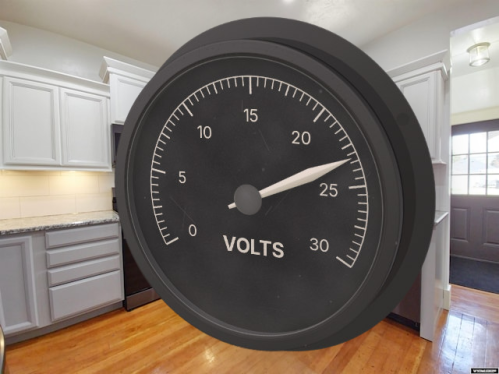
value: 23.25 (V)
